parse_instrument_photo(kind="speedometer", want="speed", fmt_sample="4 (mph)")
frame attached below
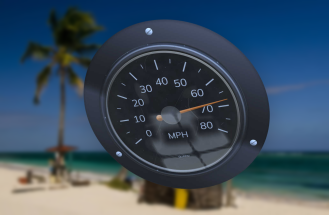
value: 67.5 (mph)
